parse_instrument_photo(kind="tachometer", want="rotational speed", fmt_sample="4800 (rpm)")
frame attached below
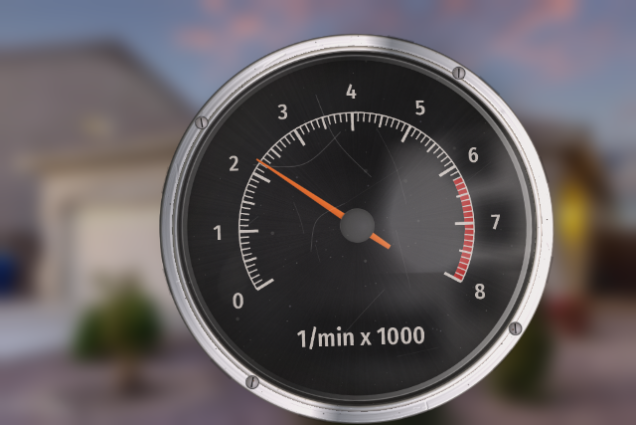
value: 2200 (rpm)
